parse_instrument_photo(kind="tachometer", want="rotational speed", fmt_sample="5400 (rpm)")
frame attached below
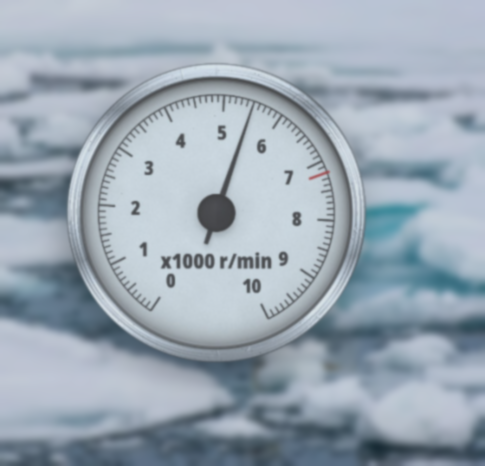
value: 5500 (rpm)
